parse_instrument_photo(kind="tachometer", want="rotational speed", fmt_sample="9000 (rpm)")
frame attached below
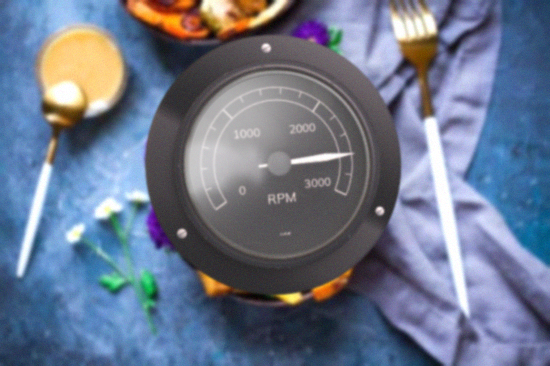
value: 2600 (rpm)
